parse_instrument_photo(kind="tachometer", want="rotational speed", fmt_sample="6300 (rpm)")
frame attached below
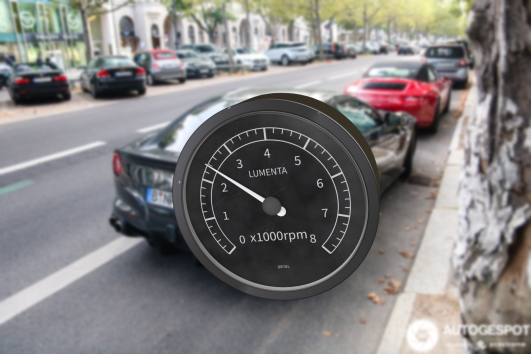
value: 2400 (rpm)
